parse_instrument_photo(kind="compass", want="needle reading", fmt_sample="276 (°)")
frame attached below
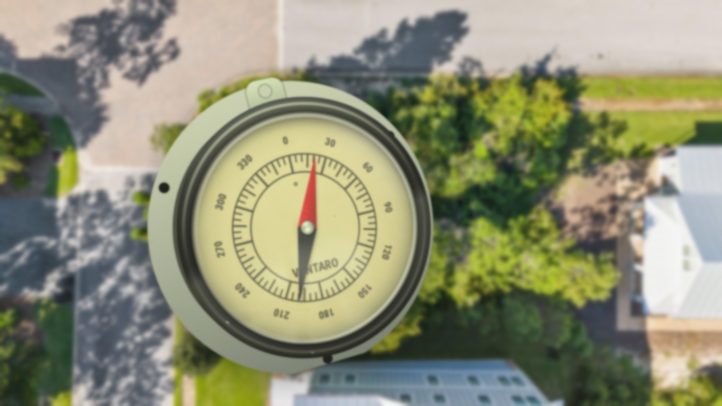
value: 20 (°)
